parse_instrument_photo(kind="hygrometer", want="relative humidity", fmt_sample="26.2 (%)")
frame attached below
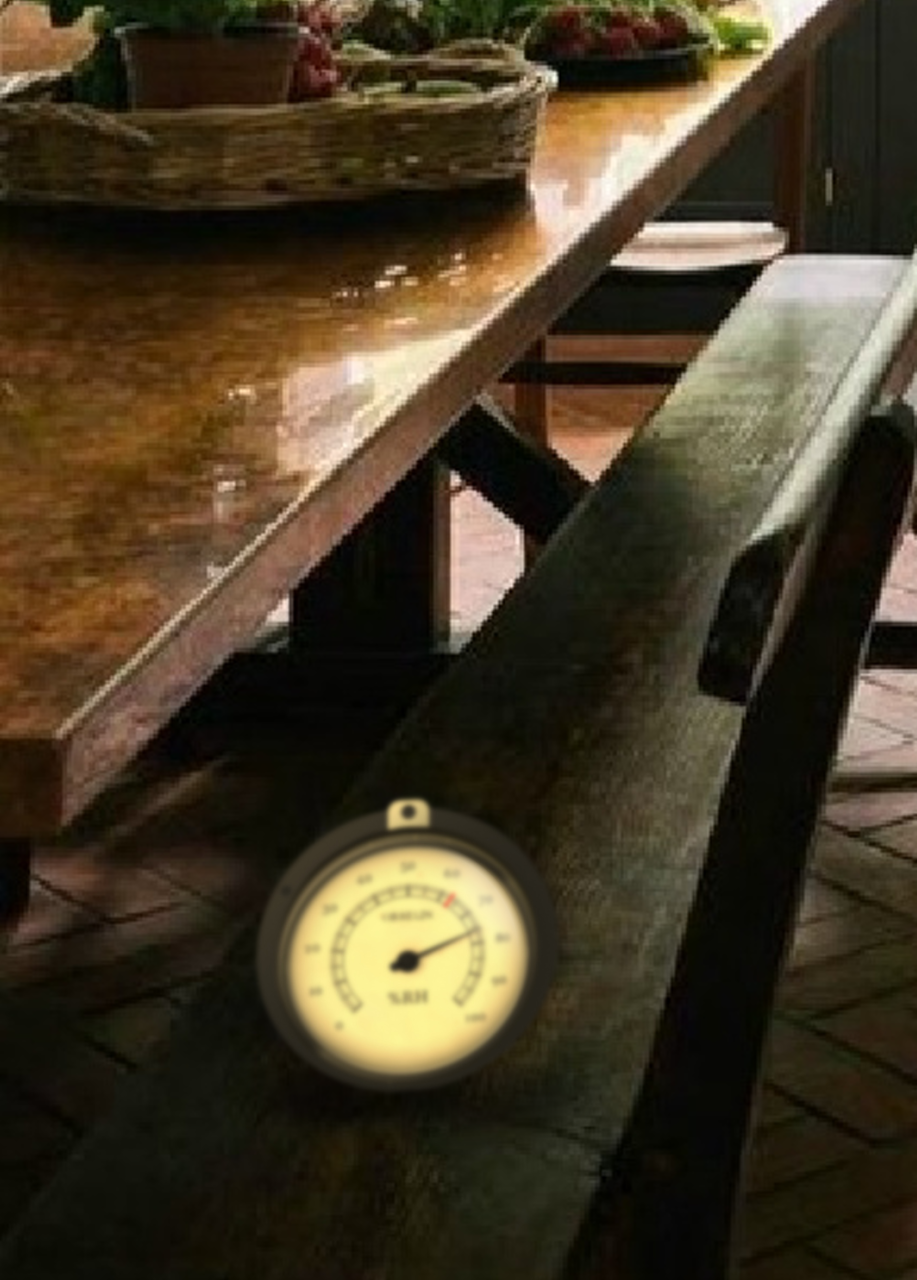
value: 75 (%)
